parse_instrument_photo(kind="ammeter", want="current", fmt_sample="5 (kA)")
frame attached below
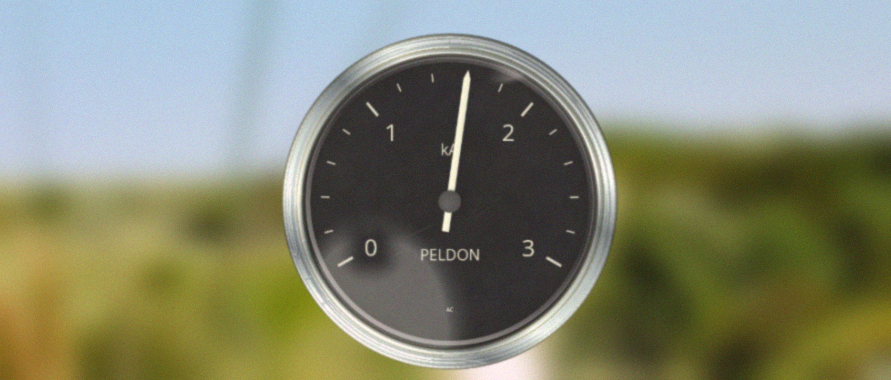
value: 1.6 (kA)
